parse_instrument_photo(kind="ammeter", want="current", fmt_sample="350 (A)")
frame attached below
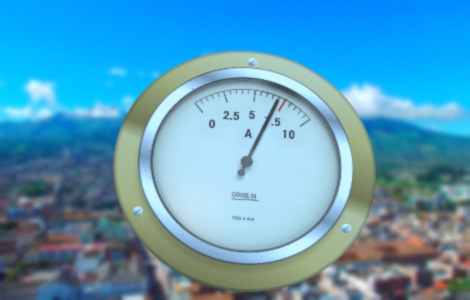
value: 7 (A)
